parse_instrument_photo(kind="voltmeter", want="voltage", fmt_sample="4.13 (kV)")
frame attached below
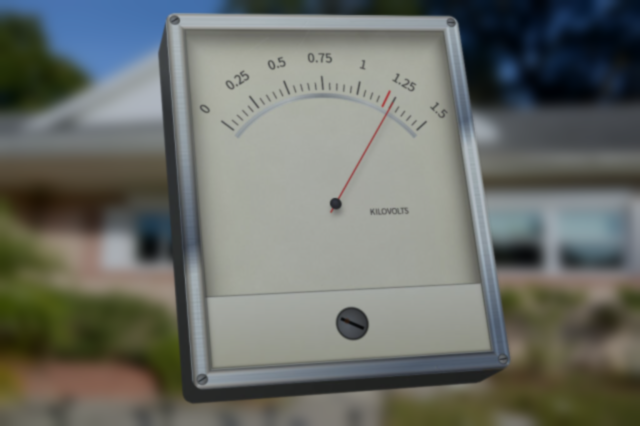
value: 1.25 (kV)
